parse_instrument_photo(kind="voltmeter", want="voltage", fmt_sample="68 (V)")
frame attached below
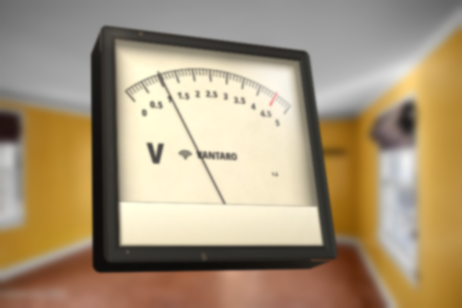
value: 1 (V)
